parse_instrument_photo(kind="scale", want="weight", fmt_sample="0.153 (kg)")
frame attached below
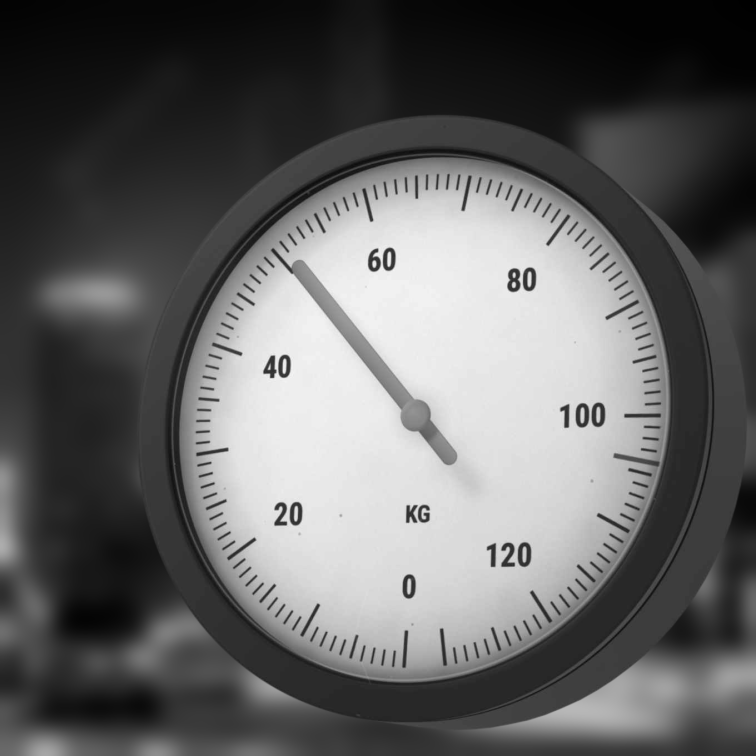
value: 51 (kg)
